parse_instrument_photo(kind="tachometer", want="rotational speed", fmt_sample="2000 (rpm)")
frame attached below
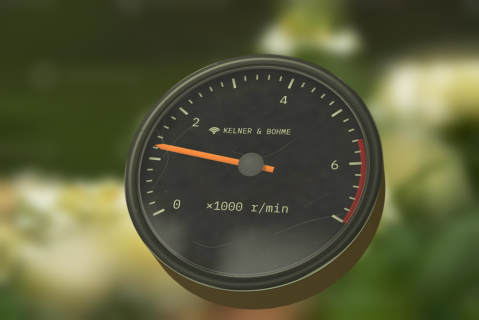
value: 1200 (rpm)
